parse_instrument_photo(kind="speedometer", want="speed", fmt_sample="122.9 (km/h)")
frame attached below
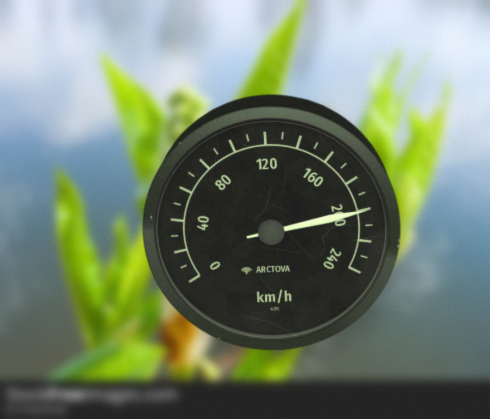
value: 200 (km/h)
